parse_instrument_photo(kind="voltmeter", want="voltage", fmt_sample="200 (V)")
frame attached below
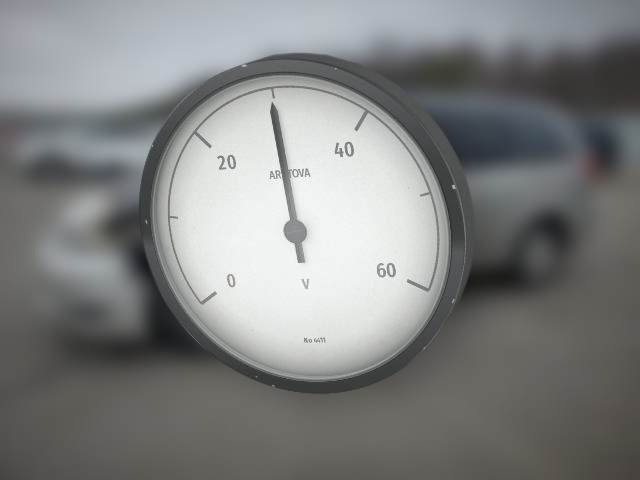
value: 30 (V)
